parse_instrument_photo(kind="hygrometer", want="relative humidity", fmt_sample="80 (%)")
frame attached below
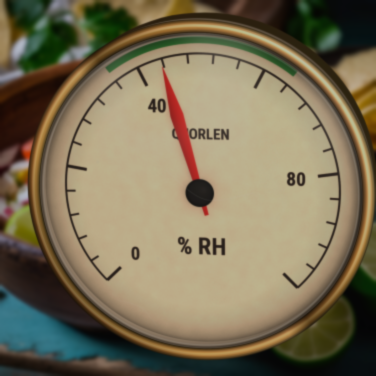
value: 44 (%)
